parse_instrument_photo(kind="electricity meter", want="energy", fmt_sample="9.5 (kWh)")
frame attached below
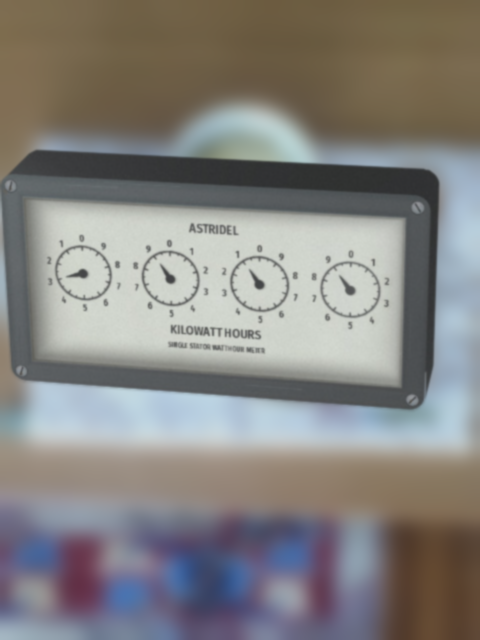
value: 2909 (kWh)
